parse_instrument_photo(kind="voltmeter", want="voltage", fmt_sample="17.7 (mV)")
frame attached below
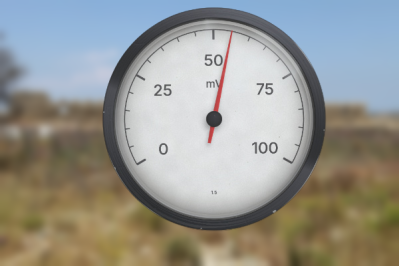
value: 55 (mV)
